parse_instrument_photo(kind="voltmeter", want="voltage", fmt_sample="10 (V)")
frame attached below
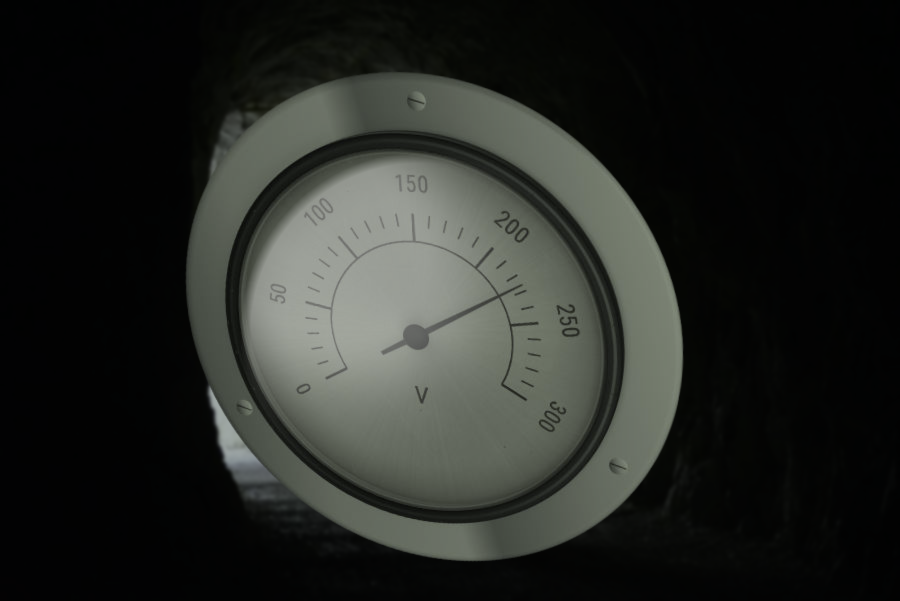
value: 225 (V)
